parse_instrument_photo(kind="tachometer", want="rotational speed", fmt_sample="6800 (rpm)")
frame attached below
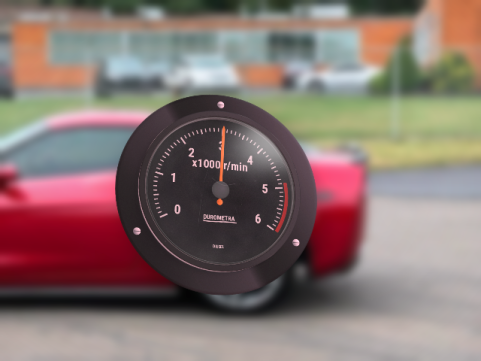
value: 3000 (rpm)
